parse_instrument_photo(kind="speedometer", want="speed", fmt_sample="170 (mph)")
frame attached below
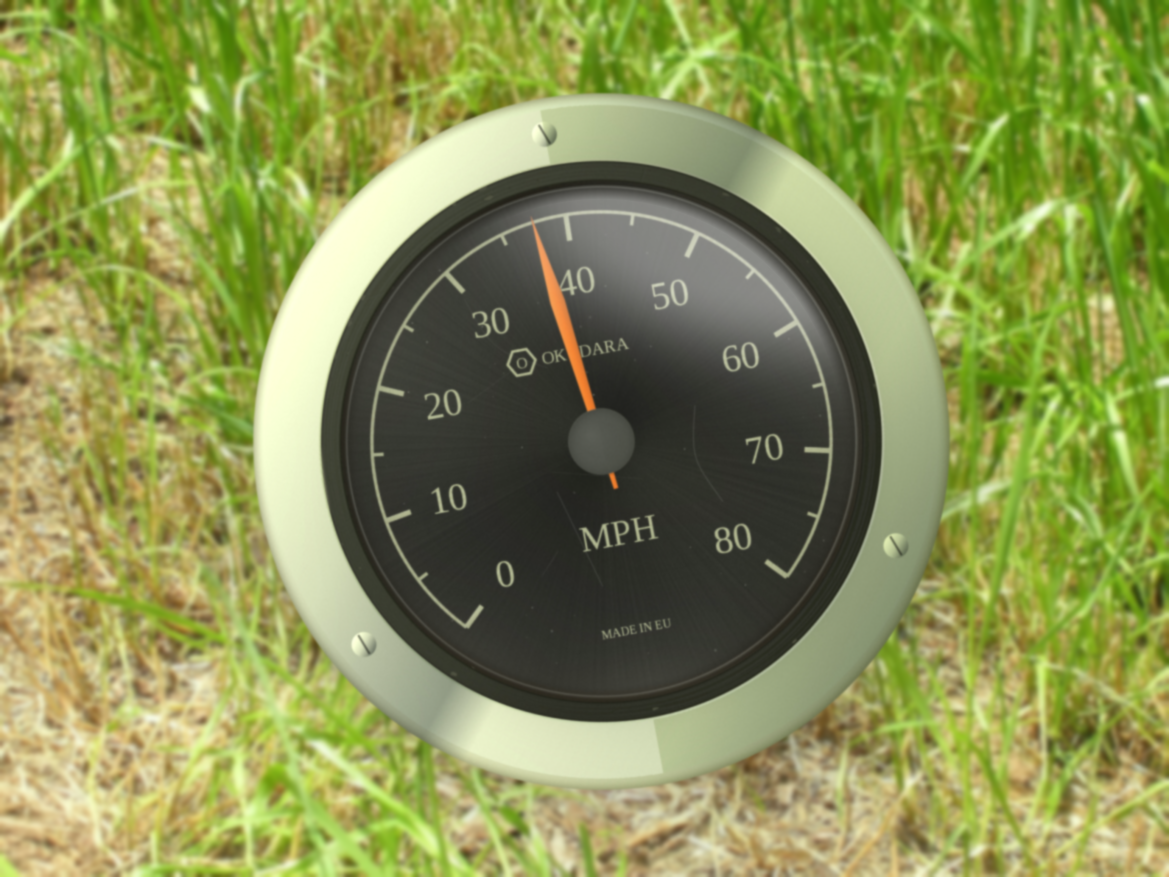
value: 37.5 (mph)
